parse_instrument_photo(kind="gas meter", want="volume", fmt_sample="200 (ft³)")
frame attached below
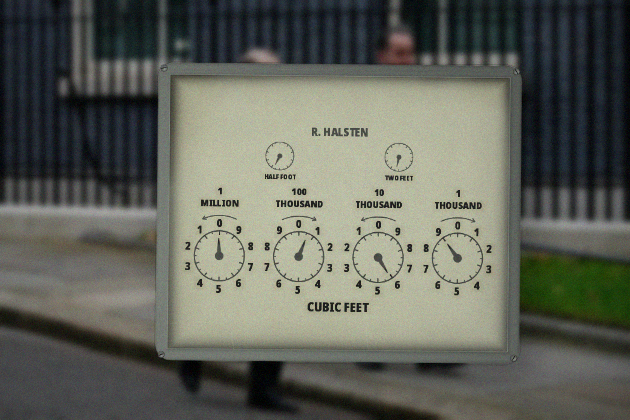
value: 5900 (ft³)
